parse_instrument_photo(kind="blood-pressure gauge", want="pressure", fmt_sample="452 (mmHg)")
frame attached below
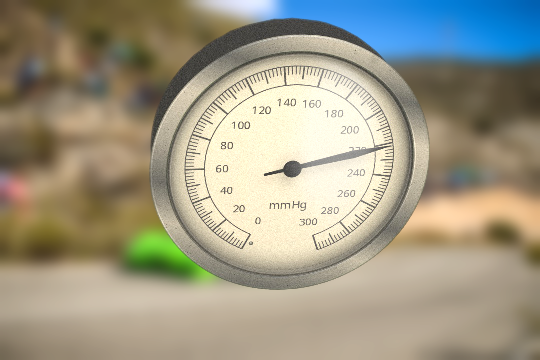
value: 220 (mmHg)
